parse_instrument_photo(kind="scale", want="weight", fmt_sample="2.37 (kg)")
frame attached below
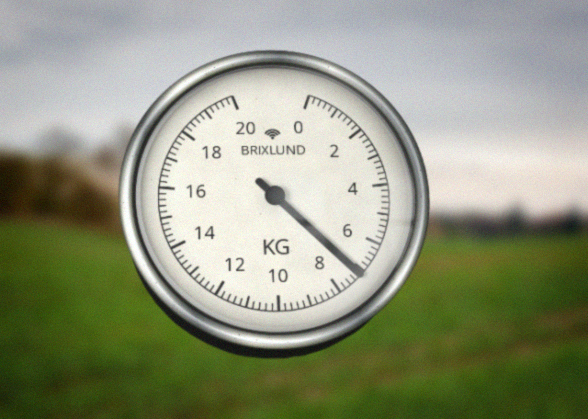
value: 7.2 (kg)
